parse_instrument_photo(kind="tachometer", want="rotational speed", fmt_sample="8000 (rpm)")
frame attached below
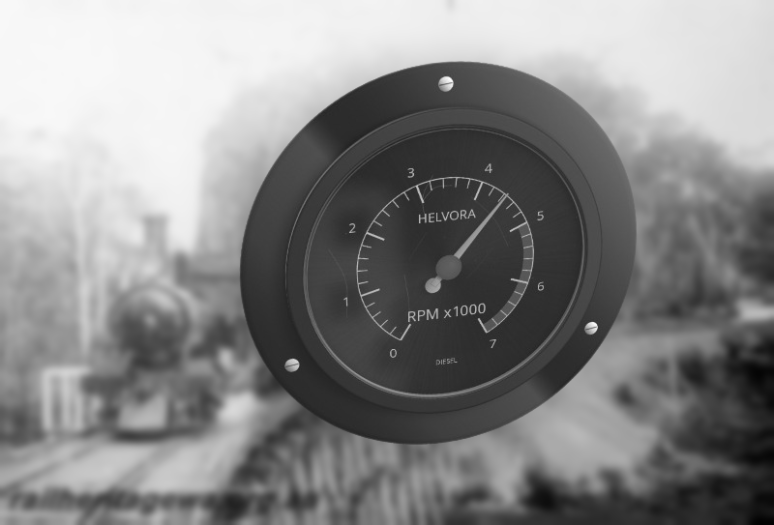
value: 4400 (rpm)
